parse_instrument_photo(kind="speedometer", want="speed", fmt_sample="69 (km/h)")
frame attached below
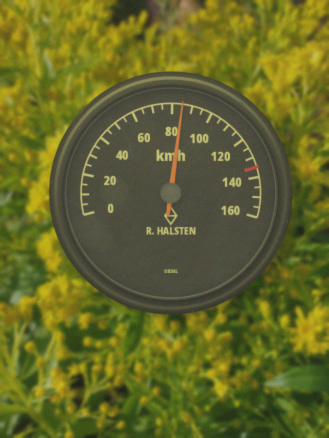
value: 85 (km/h)
